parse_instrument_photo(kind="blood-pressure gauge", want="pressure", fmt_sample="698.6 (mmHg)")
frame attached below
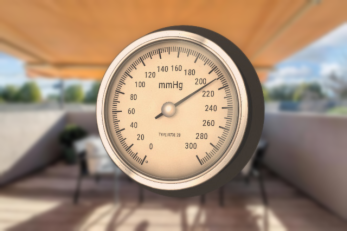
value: 210 (mmHg)
